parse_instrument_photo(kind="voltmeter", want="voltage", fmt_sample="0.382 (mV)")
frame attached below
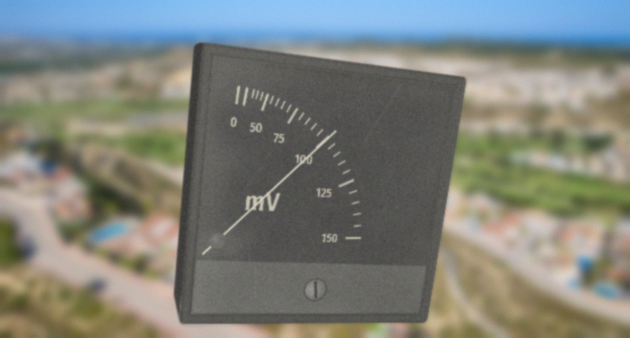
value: 100 (mV)
